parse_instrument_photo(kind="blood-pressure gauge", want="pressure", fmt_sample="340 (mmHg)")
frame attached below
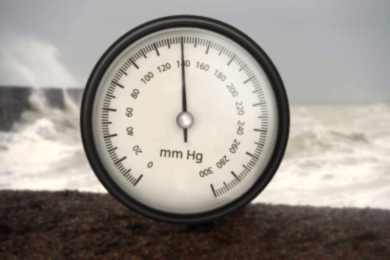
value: 140 (mmHg)
